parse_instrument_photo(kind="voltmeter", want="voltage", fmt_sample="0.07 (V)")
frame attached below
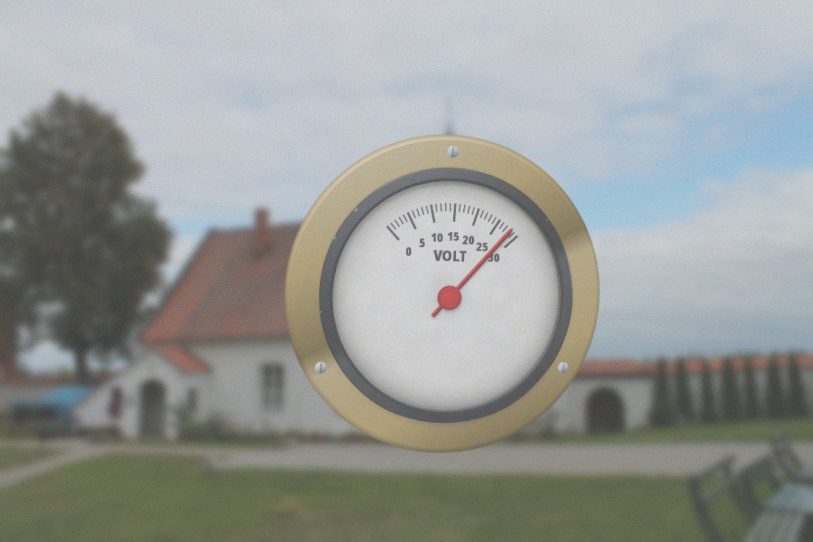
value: 28 (V)
